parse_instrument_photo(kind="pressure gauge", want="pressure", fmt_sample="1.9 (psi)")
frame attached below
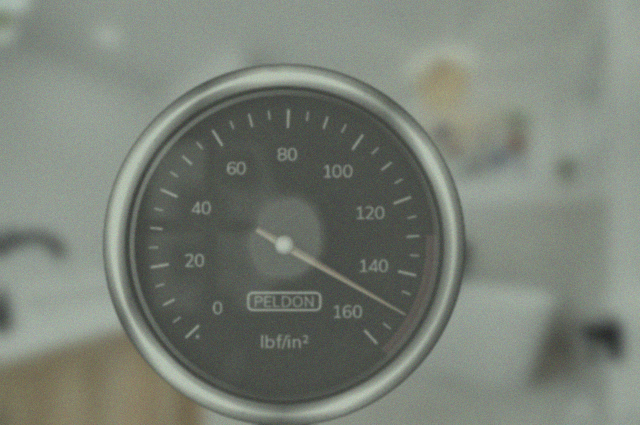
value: 150 (psi)
